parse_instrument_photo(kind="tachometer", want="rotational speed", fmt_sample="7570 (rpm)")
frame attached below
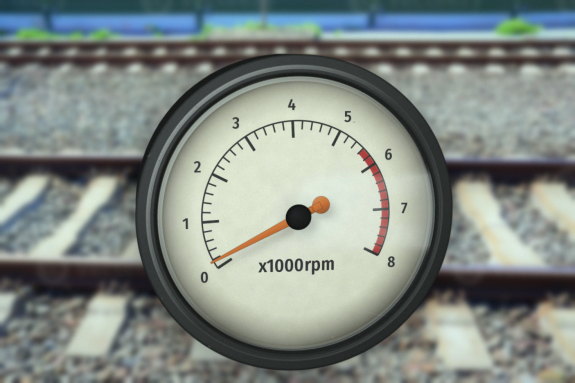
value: 200 (rpm)
